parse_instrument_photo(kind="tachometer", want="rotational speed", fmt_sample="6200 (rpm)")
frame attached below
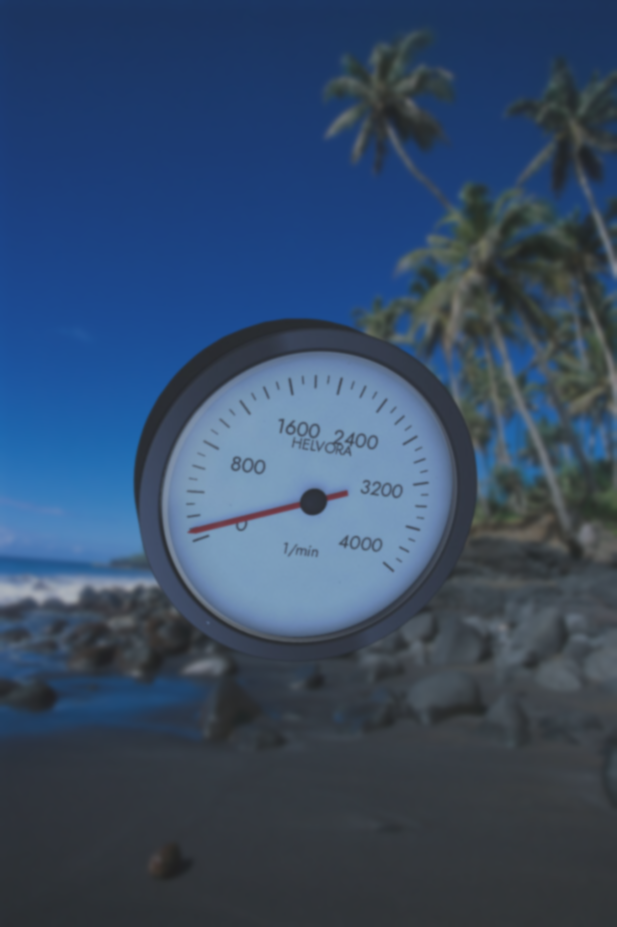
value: 100 (rpm)
